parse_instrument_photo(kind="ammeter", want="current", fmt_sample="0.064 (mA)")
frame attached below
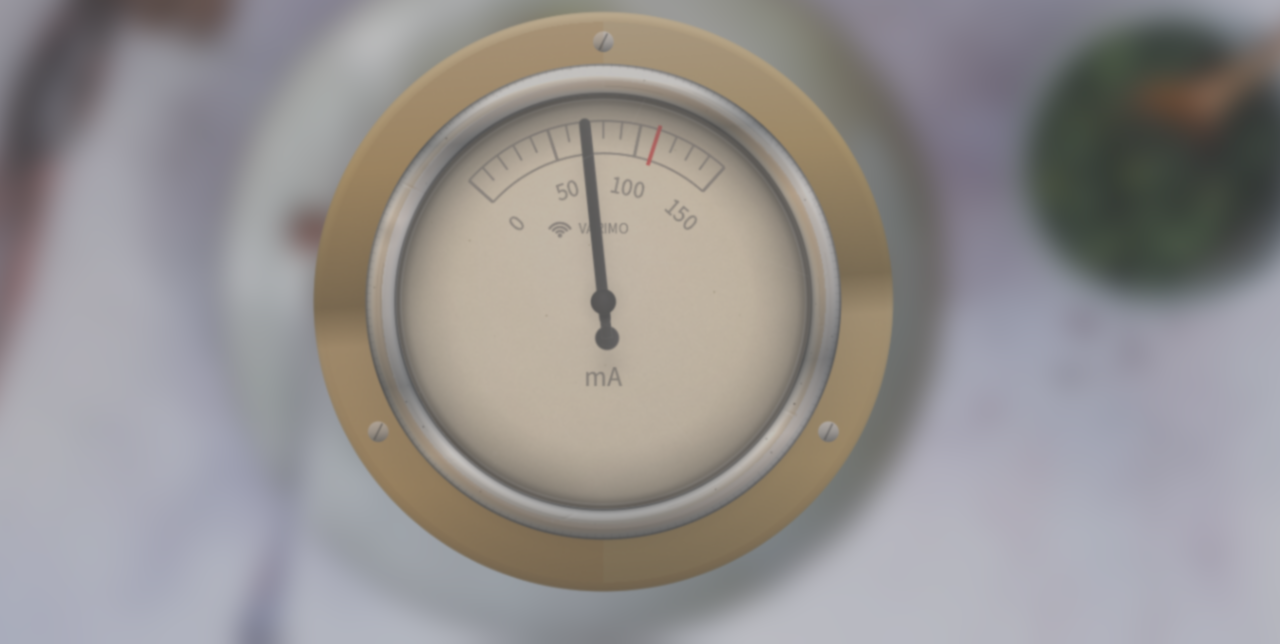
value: 70 (mA)
